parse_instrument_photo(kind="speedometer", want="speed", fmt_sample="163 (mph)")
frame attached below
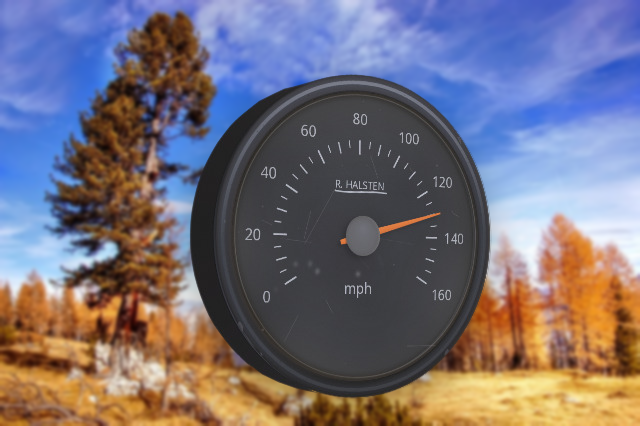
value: 130 (mph)
